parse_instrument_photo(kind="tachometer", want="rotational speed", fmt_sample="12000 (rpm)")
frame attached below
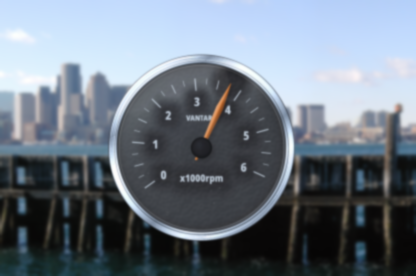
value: 3750 (rpm)
